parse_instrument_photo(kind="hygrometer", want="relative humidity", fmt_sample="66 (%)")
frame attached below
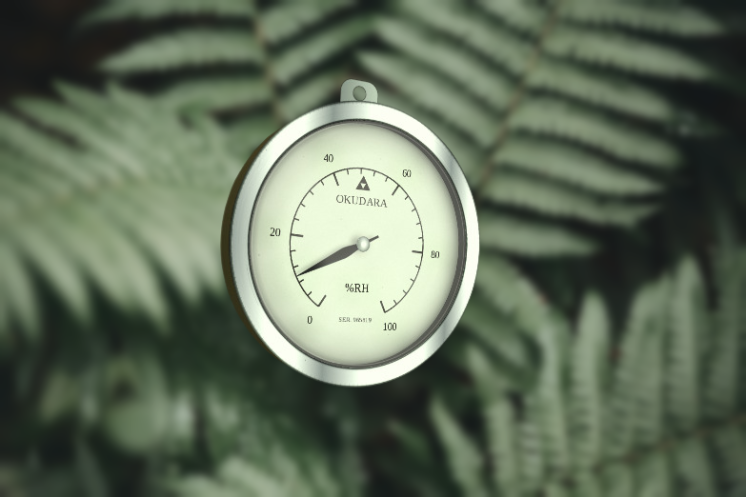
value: 10 (%)
